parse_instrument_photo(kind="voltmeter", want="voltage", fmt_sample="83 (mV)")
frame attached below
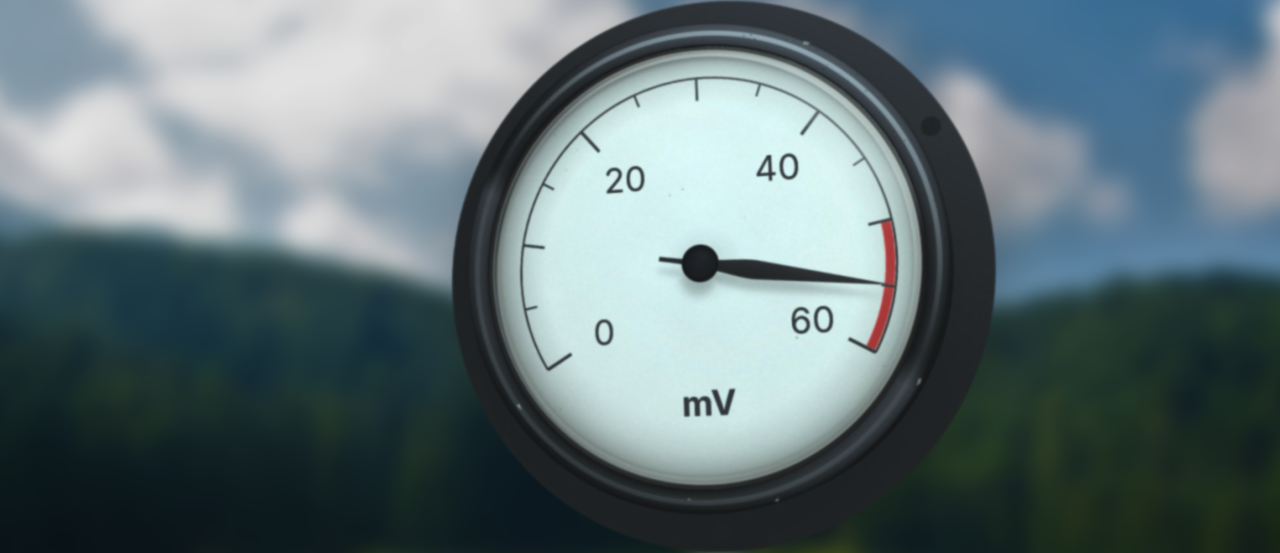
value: 55 (mV)
